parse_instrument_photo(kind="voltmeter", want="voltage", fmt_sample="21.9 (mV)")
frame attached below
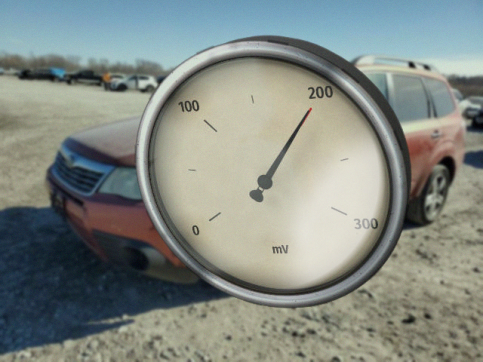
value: 200 (mV)
